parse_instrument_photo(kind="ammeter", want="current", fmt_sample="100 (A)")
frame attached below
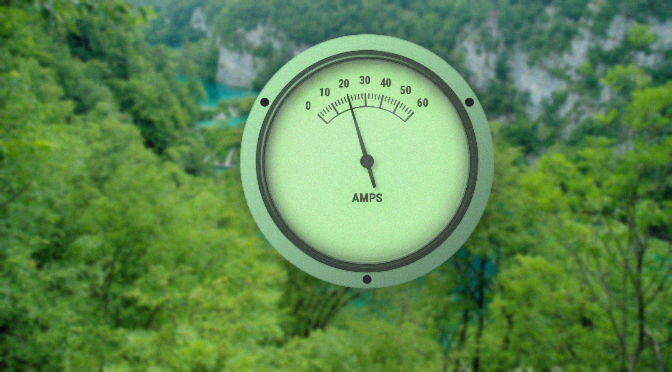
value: 20 (A)
